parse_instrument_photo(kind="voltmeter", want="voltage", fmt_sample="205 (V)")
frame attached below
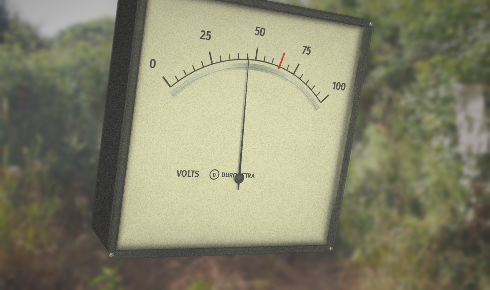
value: 45 (V)
